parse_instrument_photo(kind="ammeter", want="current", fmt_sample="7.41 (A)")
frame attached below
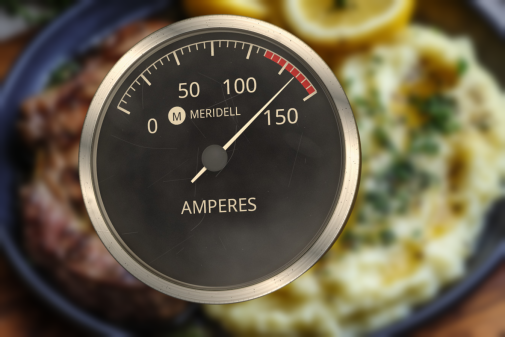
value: 135 (A)
